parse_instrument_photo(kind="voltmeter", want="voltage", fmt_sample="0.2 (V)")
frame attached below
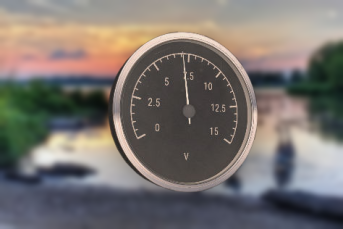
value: 7 (V)
